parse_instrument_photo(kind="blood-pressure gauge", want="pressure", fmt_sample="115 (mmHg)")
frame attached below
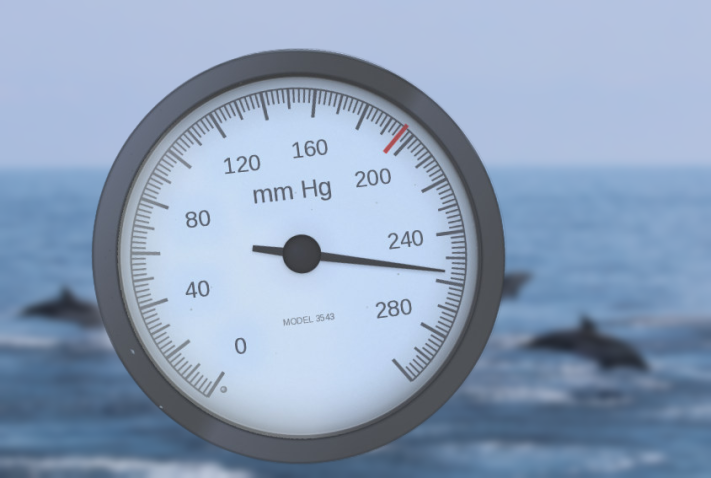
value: 256 (mmHg)
